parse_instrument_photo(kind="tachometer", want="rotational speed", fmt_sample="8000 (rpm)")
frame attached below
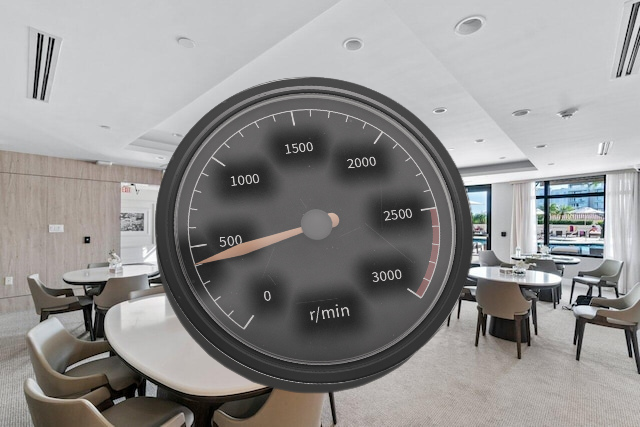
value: 400 (rpm)
